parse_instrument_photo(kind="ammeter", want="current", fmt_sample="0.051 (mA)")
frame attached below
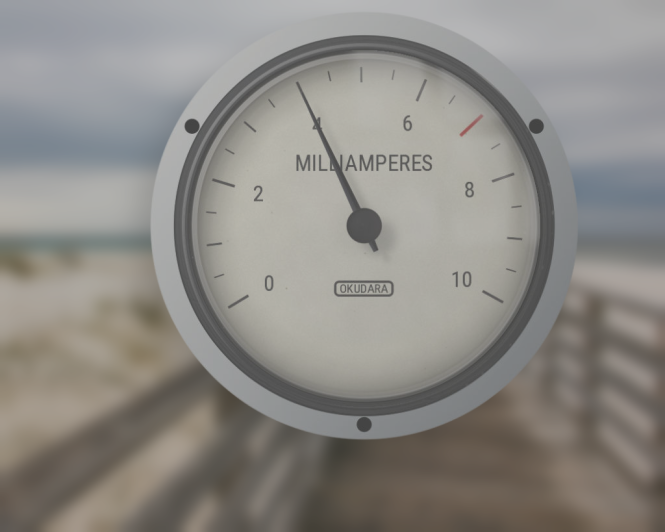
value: 4 (mA)
